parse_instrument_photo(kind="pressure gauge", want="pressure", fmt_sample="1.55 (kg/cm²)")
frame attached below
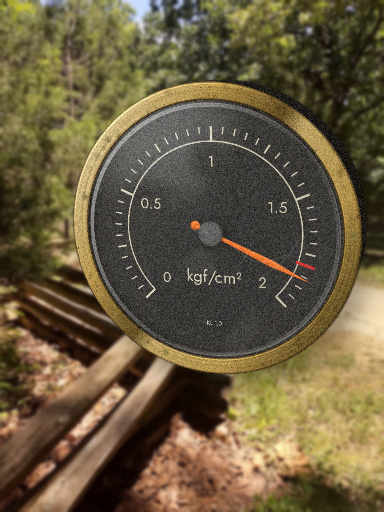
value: 1.85 (kg/cm²)
